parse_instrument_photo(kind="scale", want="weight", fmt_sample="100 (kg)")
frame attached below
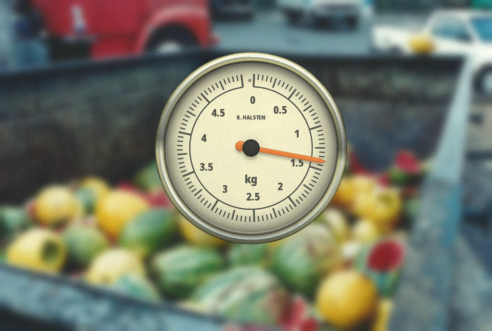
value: 1.4 (kg)
